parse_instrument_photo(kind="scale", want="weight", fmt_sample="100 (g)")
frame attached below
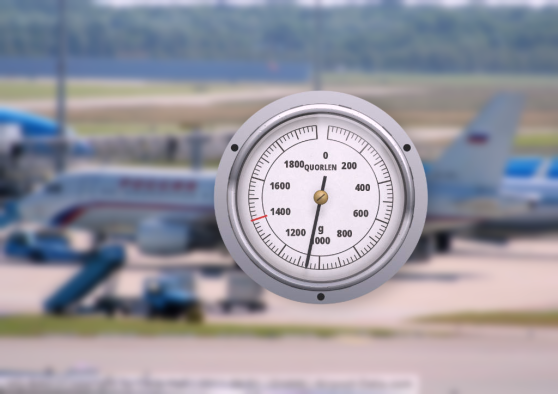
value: 1060 (g)
